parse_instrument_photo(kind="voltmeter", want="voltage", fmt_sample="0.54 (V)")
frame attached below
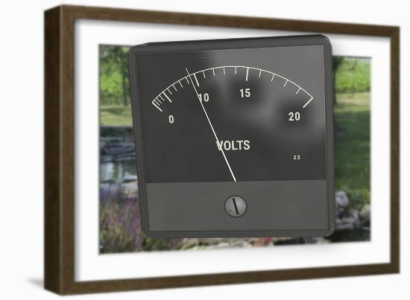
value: 9.5 (V)
